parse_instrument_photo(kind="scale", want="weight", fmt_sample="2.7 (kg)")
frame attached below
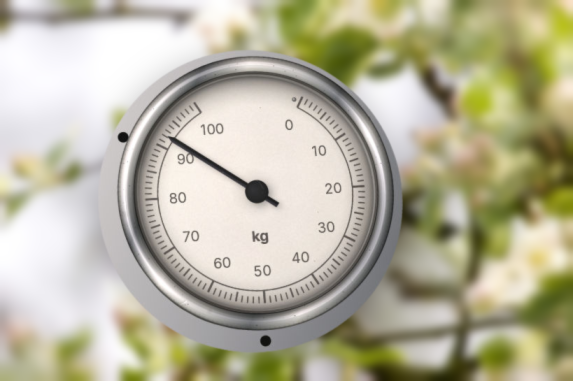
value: 92 (kg)
